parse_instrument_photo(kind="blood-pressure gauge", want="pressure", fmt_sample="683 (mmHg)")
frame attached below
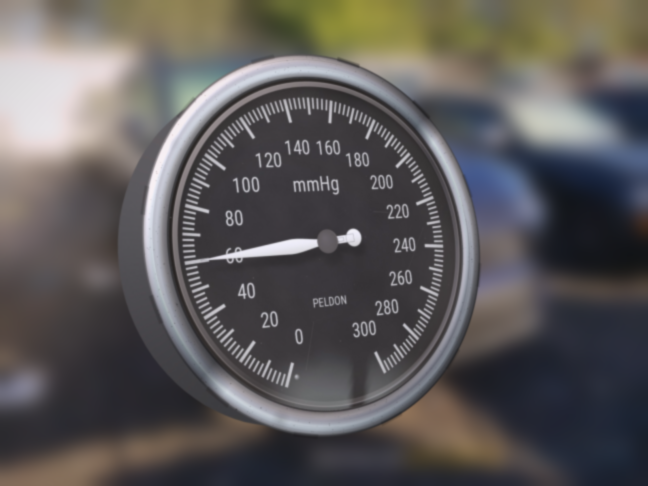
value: 60 (mmHg)
